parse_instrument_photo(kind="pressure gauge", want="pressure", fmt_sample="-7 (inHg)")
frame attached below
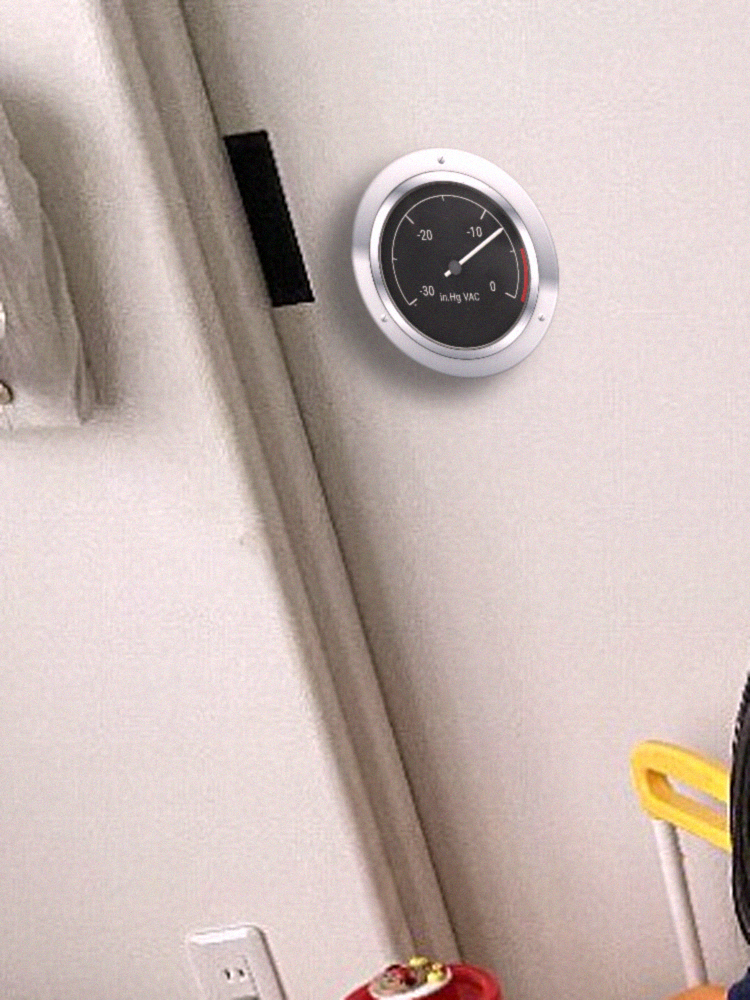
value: -7.5 (inHg)
